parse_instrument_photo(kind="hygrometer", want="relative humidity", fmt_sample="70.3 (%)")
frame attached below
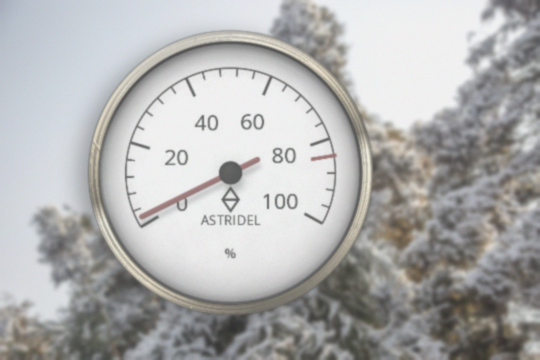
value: 2 (%)
